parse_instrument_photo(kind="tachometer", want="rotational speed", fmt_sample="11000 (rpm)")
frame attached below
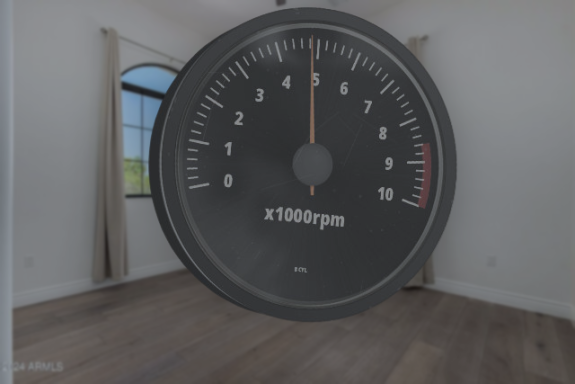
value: 4800 (rpm)
